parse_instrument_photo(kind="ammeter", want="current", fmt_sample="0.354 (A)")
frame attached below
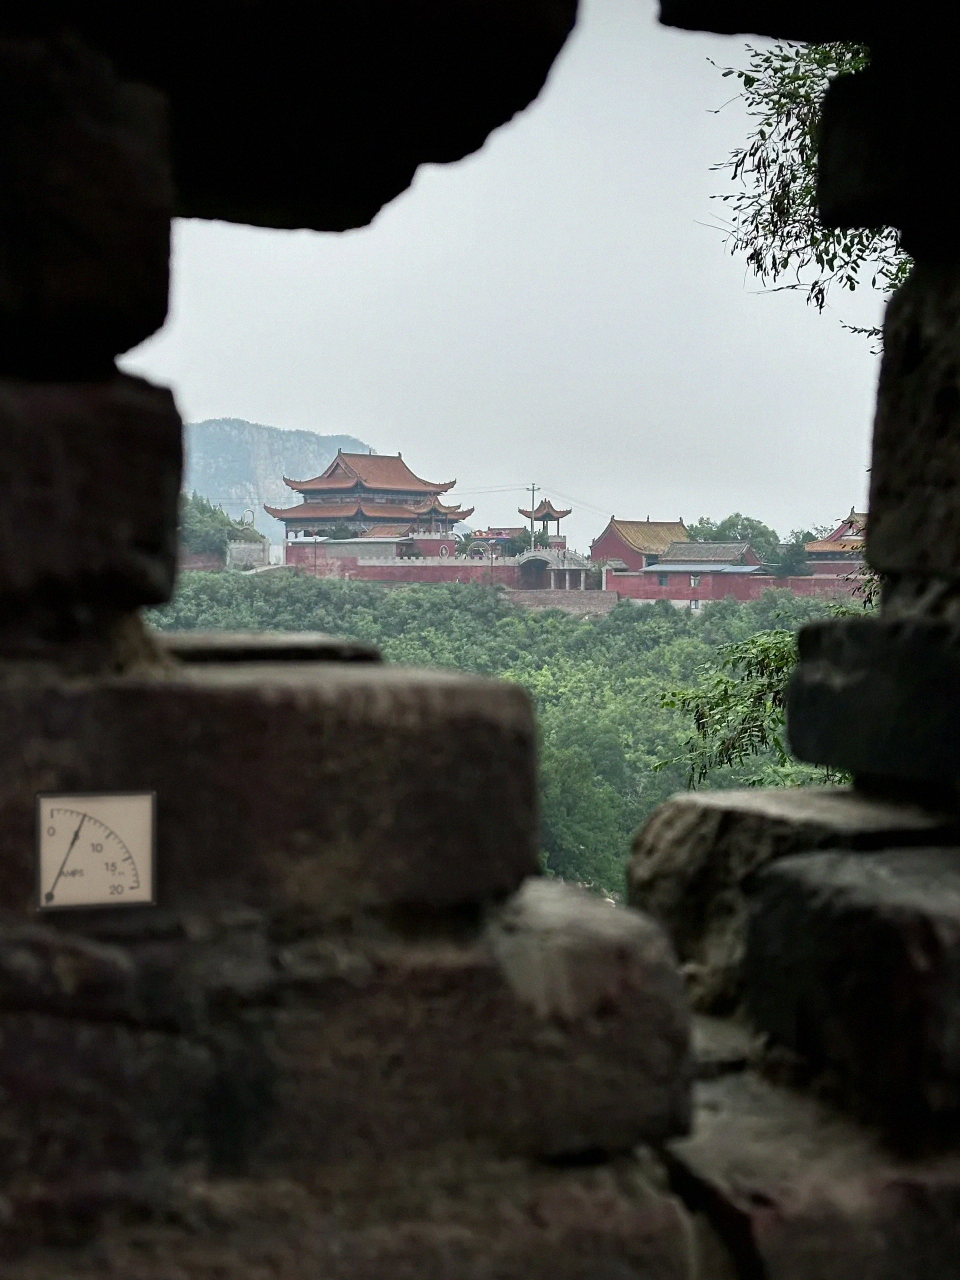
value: 5 (A)
